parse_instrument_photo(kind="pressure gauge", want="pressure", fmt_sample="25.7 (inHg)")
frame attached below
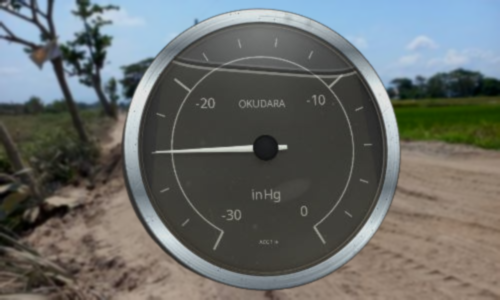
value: -24 (inHg)
